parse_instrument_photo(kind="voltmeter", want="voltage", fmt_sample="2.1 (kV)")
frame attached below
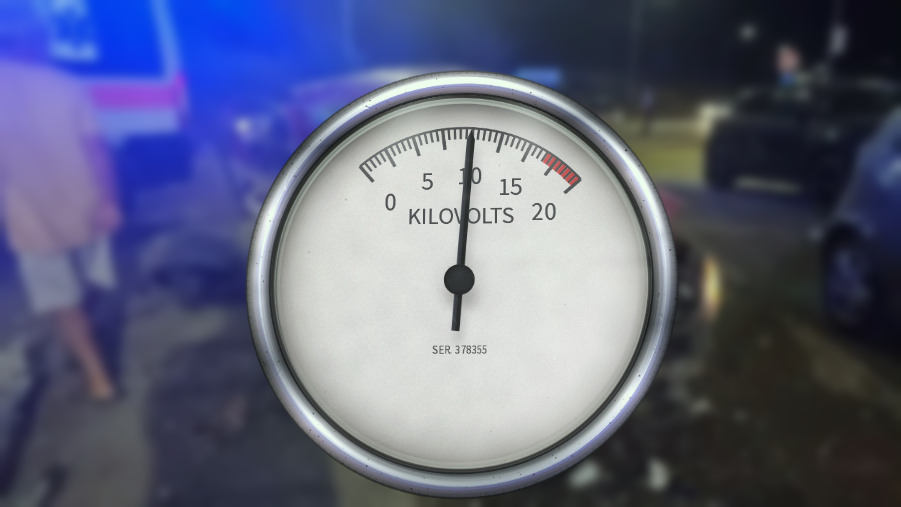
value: 10 (kV)
